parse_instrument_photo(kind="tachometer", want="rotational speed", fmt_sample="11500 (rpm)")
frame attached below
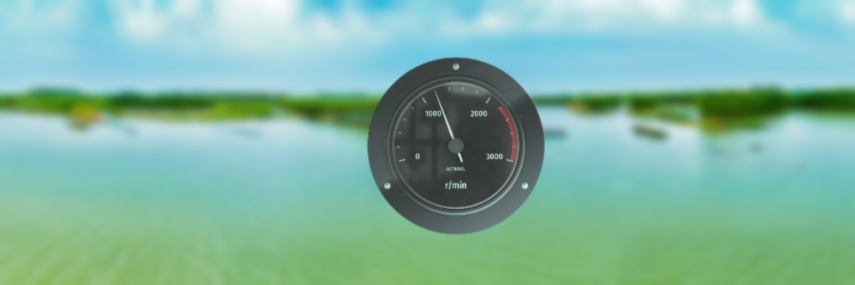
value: 1200 (rpm)
